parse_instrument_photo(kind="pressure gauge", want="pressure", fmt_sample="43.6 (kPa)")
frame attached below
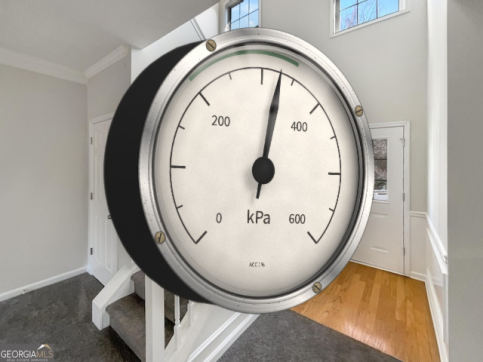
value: 325 (kPa)
